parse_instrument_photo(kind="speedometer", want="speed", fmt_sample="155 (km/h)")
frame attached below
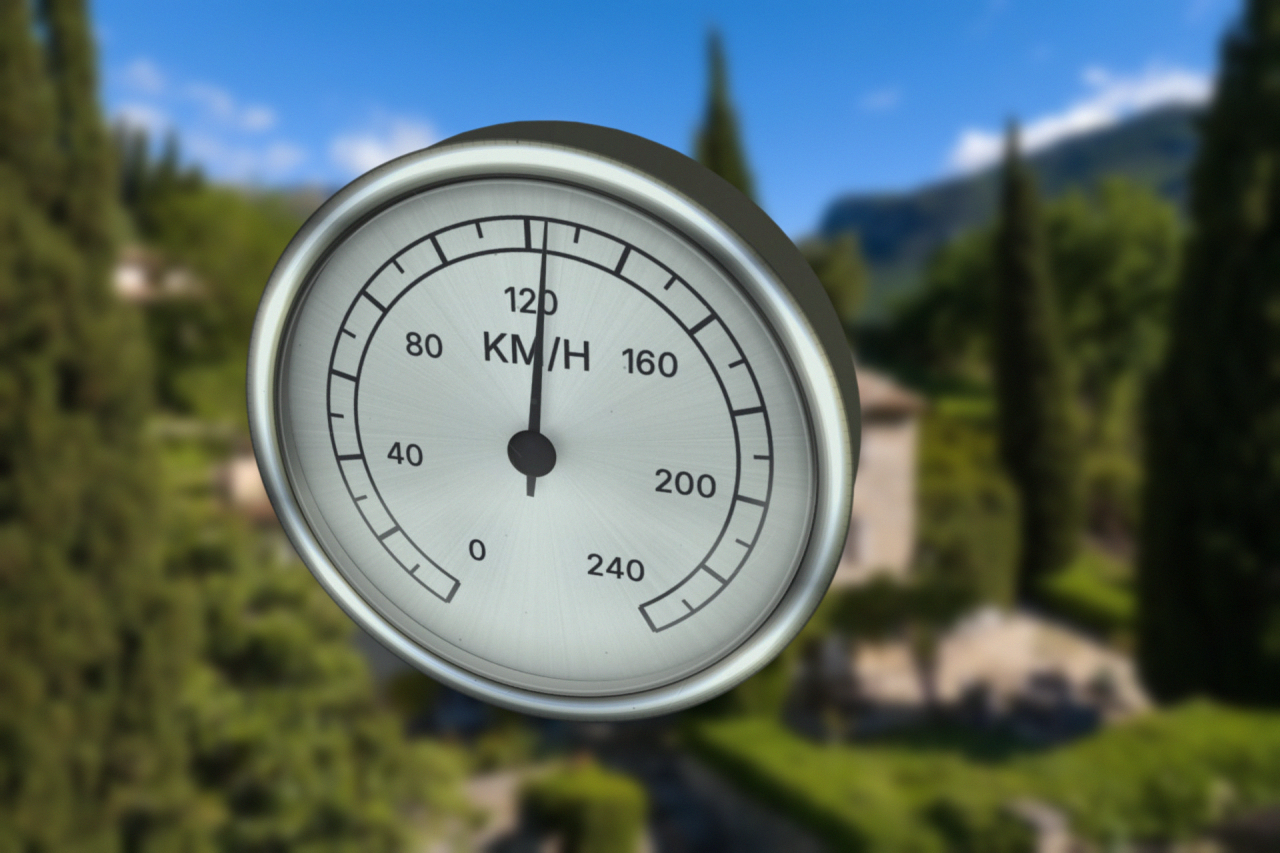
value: 125 (km/h)
